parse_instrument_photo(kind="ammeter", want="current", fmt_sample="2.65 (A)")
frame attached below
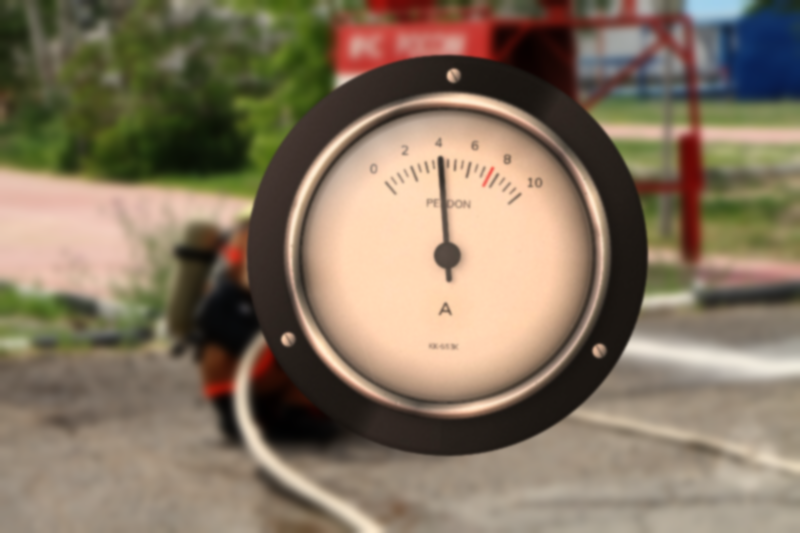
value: 4 (A)
